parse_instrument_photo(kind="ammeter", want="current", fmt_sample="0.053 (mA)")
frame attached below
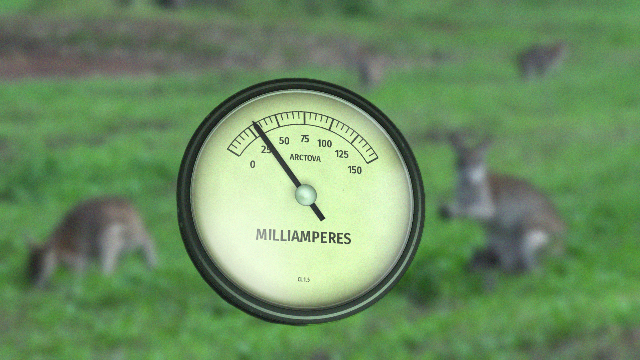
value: 30 (mA)
